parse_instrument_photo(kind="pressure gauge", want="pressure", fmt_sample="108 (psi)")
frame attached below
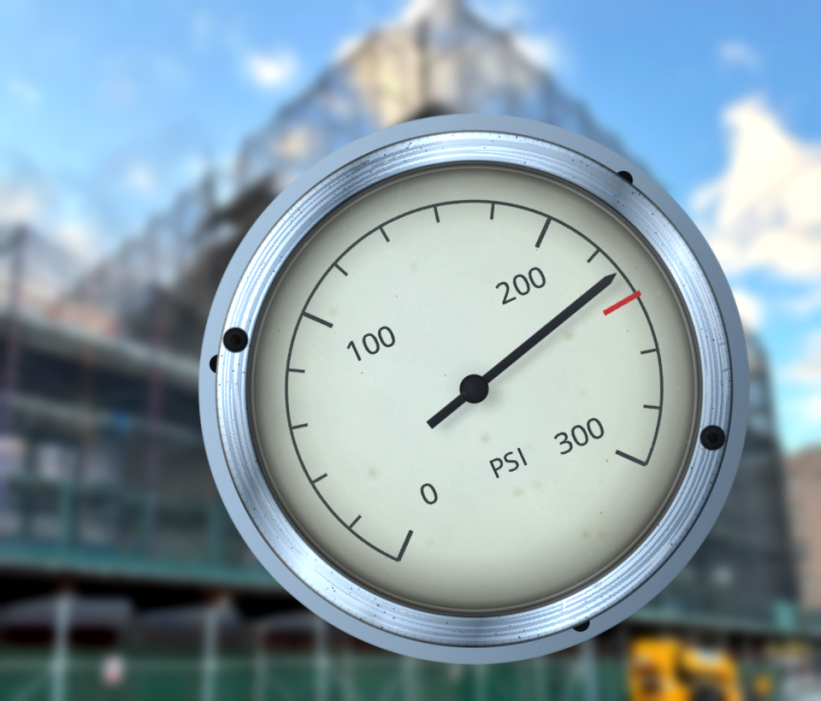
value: 230 (psi)
